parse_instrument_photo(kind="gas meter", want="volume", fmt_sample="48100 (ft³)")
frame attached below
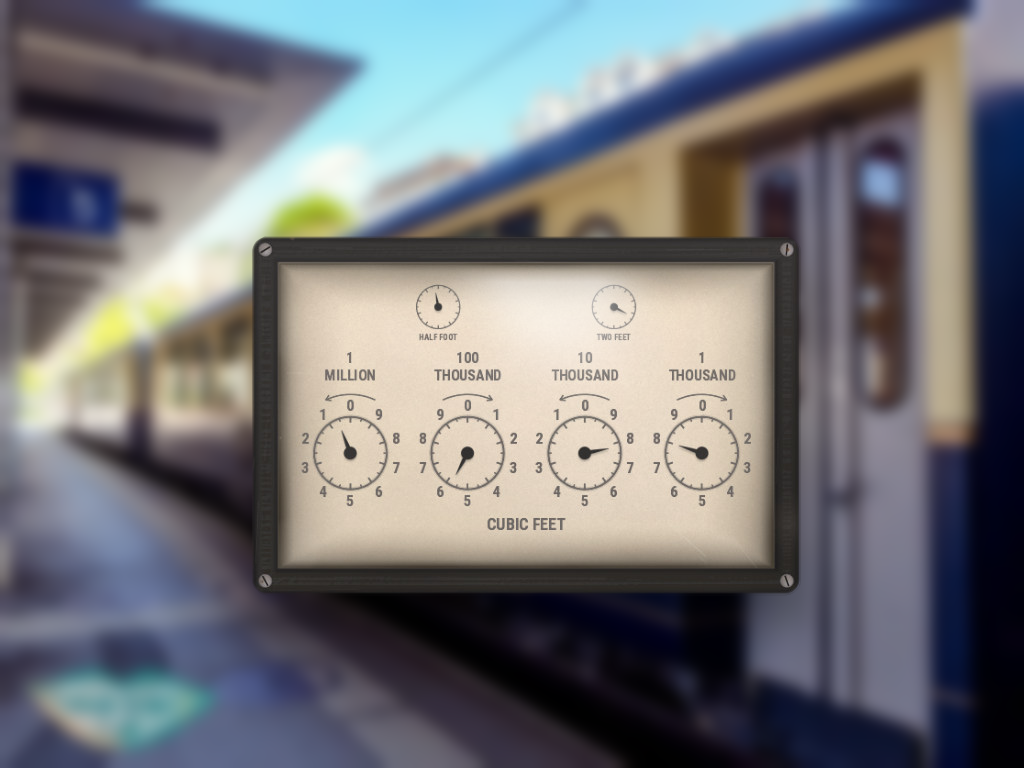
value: 57800 (ft³)
